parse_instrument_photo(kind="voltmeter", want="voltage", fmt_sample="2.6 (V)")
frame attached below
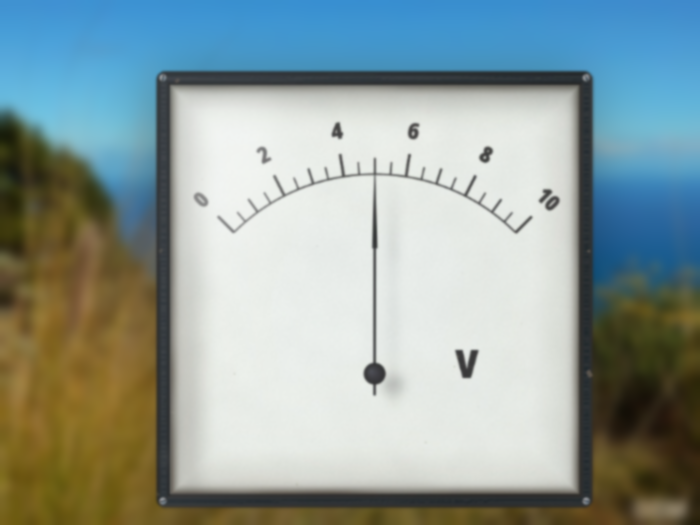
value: 5 (V)
